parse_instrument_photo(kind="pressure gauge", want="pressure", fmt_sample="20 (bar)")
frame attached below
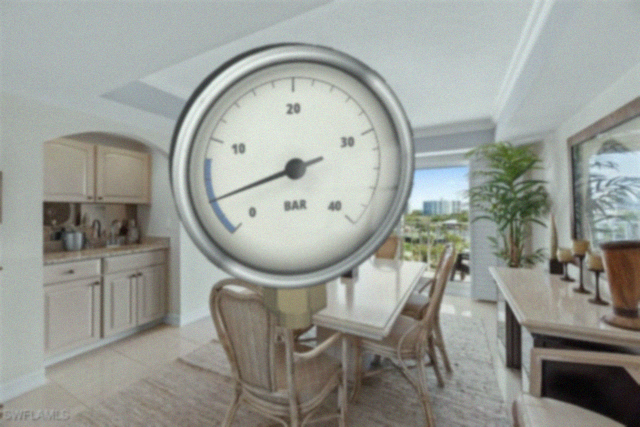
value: 4 (bar)
